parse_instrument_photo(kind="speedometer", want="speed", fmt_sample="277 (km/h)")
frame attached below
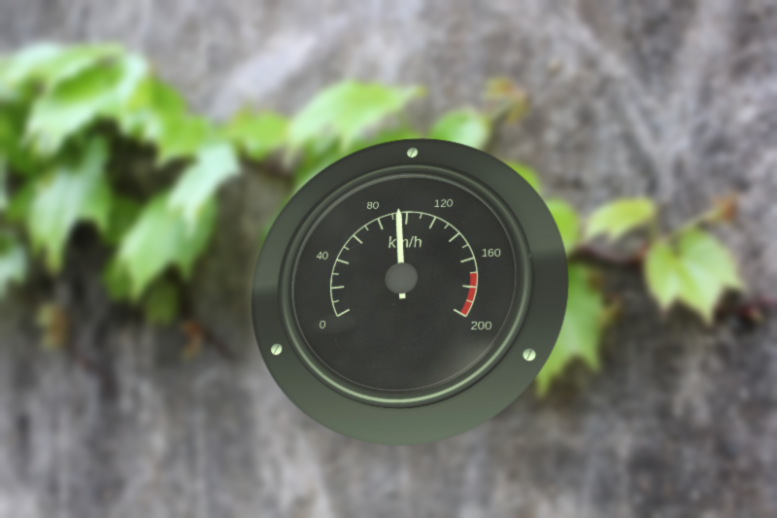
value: 95 (km/h)
